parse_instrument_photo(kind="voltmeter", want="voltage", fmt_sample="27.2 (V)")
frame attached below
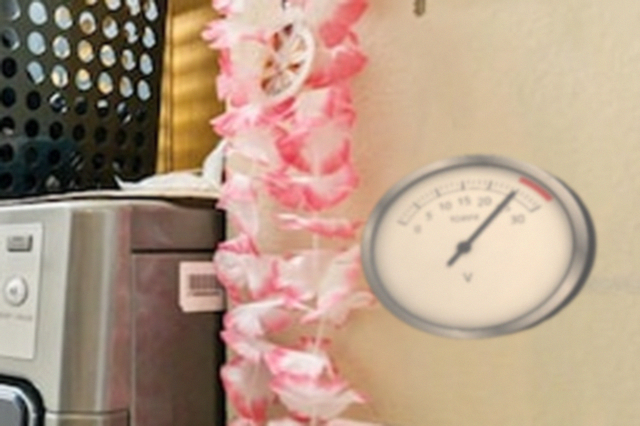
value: 25 (V)
